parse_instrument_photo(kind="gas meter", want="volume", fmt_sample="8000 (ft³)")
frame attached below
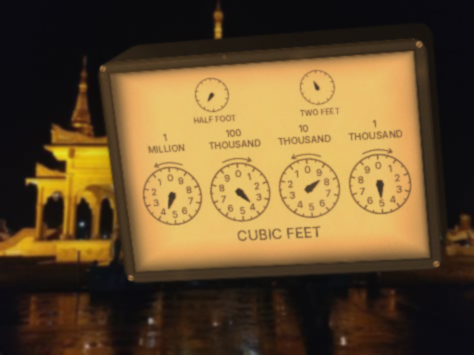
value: 438500 (ft³)
